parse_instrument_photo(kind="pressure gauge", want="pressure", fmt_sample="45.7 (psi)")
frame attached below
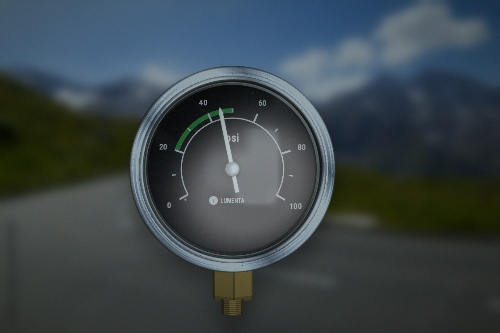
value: 45 (psi)
